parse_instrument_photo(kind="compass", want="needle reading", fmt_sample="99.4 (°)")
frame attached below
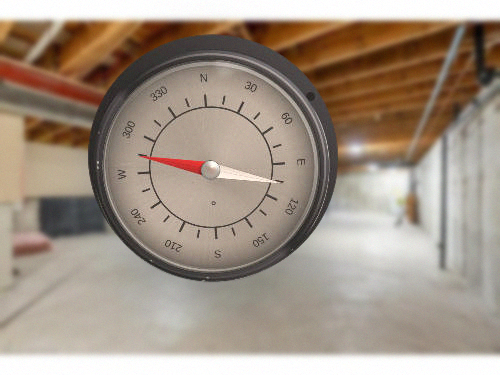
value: 285 (°)
